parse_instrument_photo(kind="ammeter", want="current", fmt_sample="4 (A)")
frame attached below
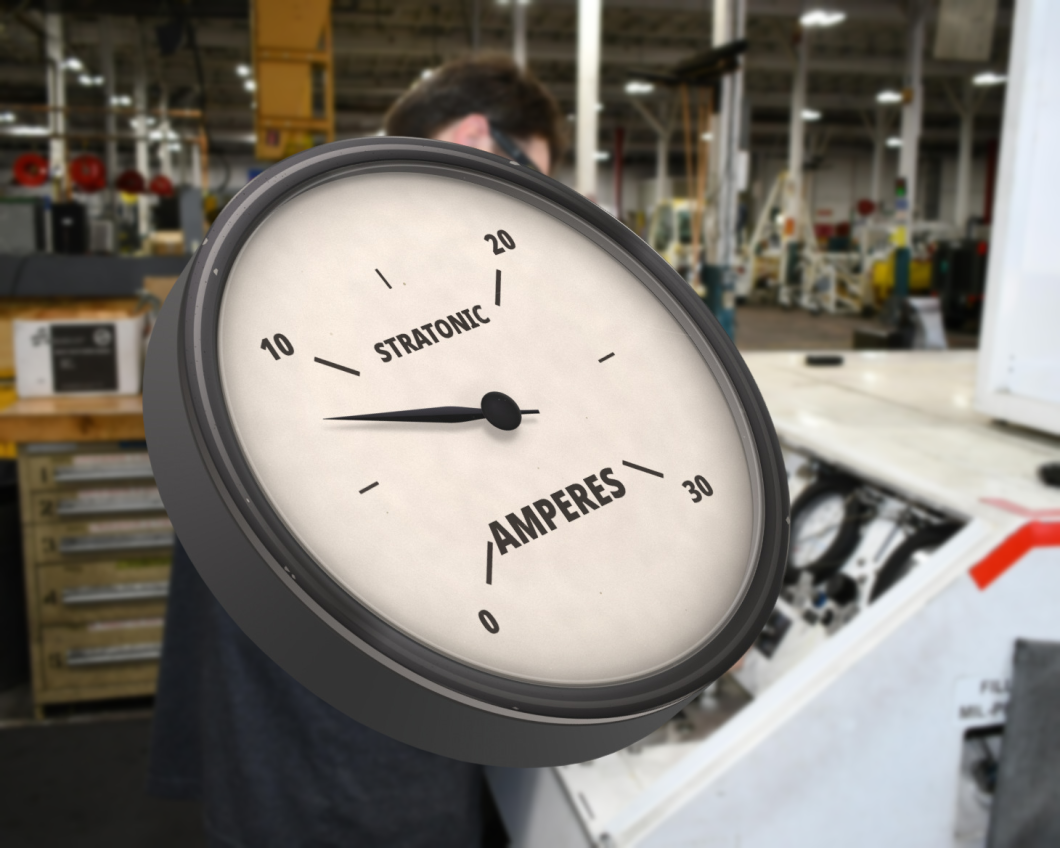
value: 7.5 (A)
